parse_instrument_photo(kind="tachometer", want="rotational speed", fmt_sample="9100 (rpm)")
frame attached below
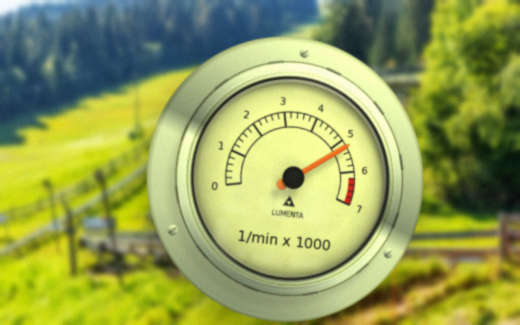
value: 5200 (rpm)
